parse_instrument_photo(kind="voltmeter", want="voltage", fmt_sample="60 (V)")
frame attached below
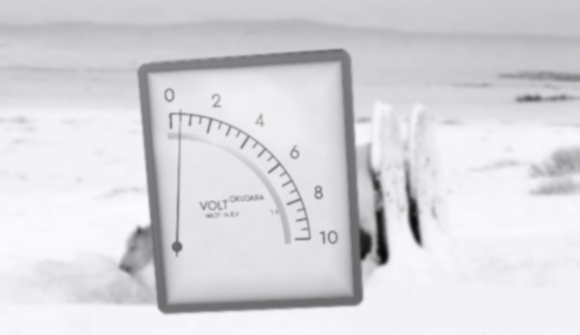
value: 0.5 (V)
